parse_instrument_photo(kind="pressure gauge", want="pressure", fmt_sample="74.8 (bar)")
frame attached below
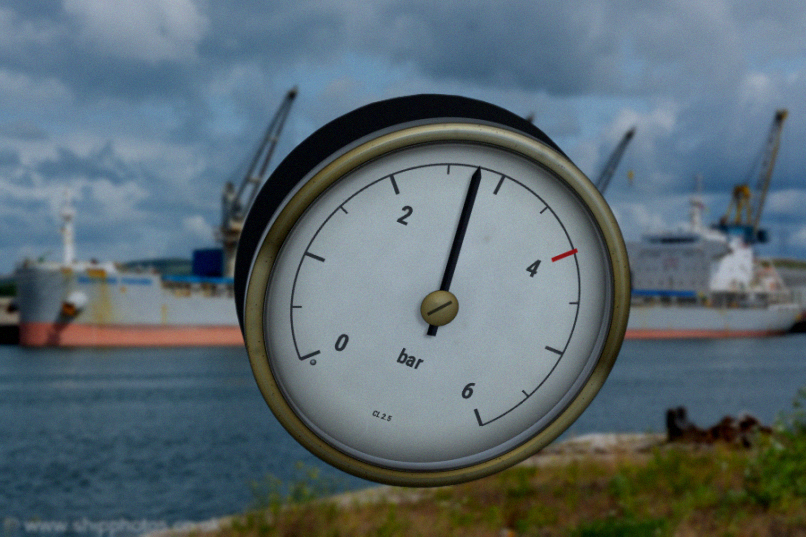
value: 2.75 (bar)
